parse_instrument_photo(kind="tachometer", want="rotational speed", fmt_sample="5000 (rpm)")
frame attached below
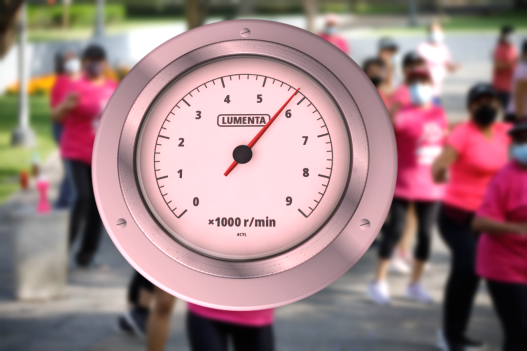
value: 5800 (rpm)
